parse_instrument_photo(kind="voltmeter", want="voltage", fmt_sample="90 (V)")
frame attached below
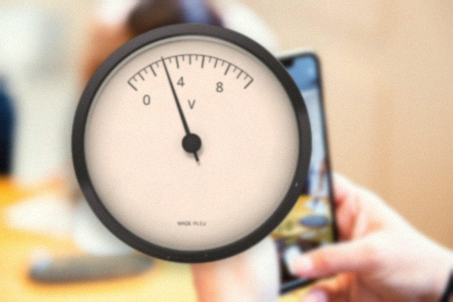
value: 3 (V)
